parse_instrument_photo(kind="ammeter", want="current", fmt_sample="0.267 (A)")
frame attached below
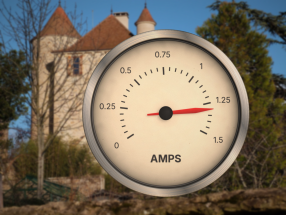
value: 1.3 (A)
